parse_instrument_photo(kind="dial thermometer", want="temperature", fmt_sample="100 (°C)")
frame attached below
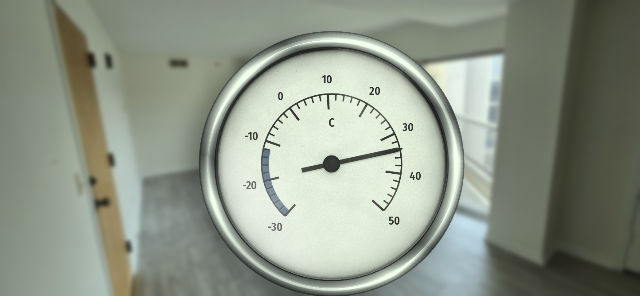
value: 34 (°C)
